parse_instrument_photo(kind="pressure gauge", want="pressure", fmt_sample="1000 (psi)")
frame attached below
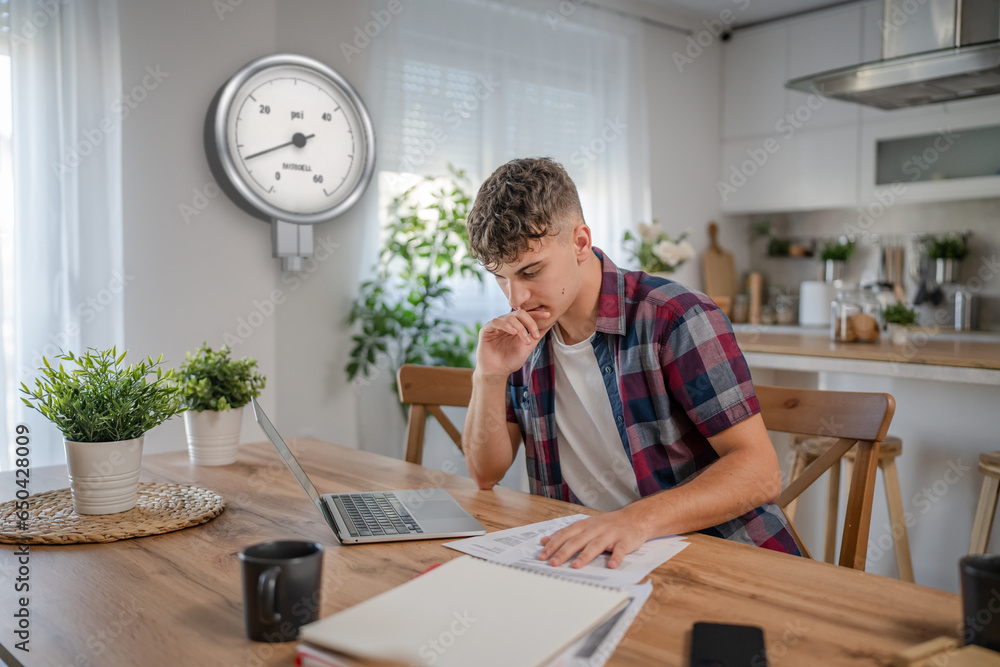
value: 7.5 (psi)
